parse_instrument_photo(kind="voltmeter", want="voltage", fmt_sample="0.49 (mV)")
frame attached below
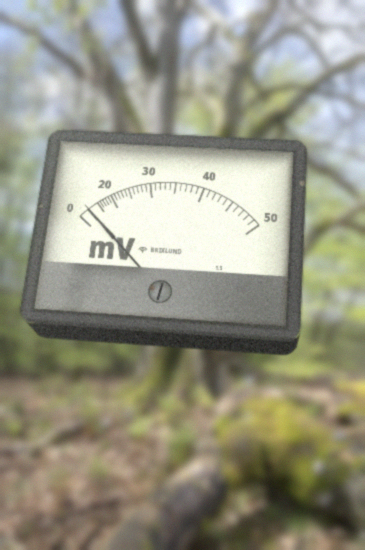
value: 10 (mV)
